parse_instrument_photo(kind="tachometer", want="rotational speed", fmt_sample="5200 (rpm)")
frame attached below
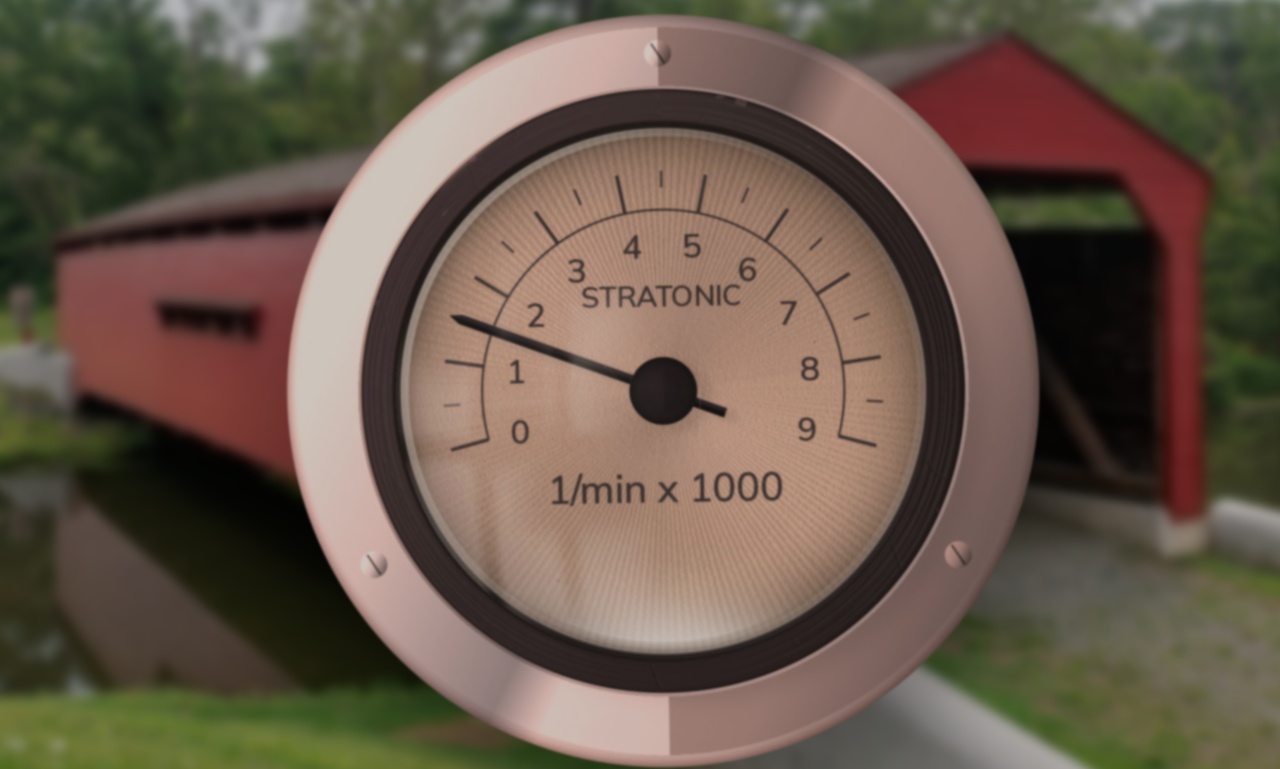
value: 1500 (rpm)
